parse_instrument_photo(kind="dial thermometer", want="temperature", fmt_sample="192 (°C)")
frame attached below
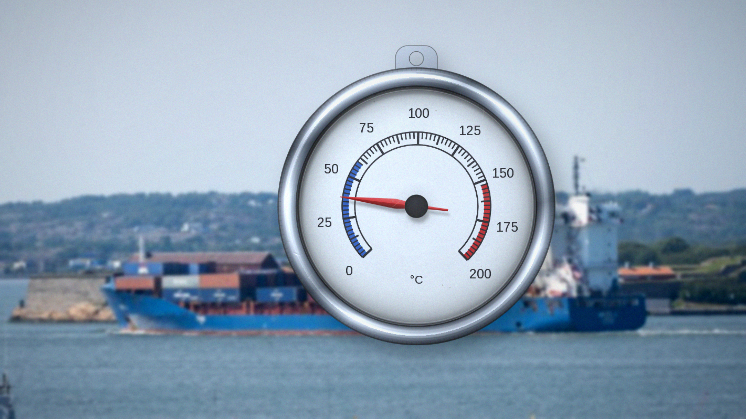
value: 37.5 (°C)
